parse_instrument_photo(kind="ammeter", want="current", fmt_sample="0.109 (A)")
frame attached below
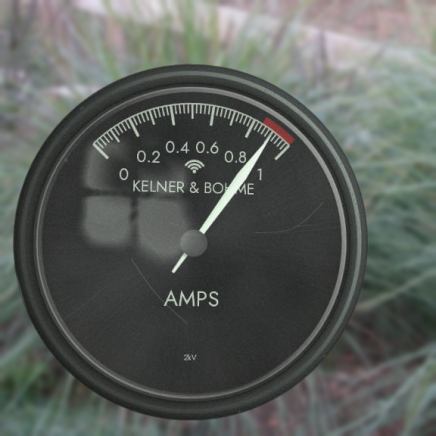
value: 0.9 (A)
